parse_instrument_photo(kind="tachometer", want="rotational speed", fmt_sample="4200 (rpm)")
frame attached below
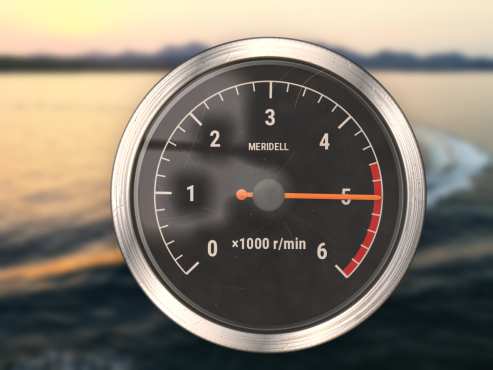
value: 5000 (rpm)
